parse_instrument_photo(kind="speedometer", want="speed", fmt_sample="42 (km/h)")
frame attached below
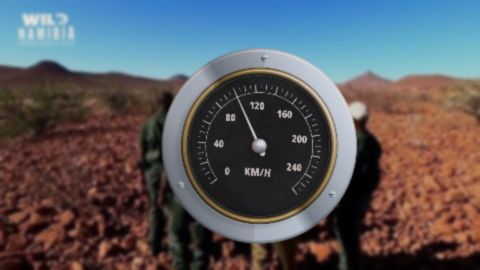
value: 100 (km/h)
